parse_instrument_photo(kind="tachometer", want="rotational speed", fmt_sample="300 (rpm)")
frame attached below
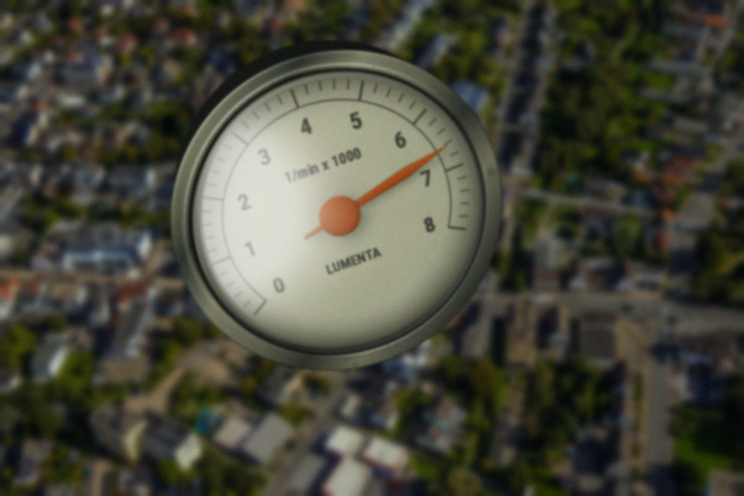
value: 6600 (rpm)
